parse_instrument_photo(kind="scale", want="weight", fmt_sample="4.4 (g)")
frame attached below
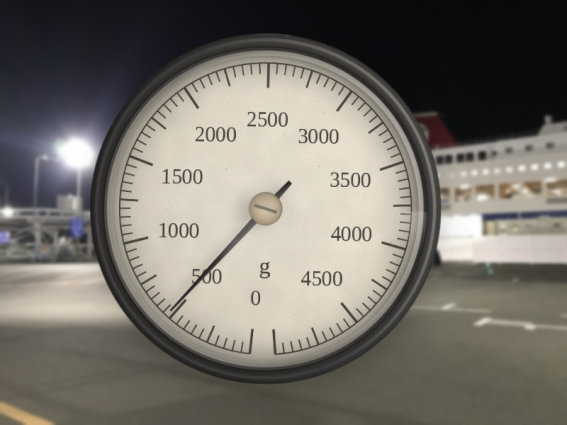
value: 525 (g)
